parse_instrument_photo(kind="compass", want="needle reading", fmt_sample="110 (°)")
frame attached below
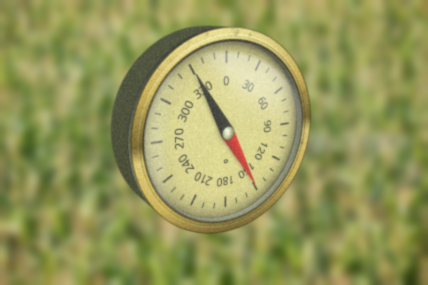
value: 150 (°)
